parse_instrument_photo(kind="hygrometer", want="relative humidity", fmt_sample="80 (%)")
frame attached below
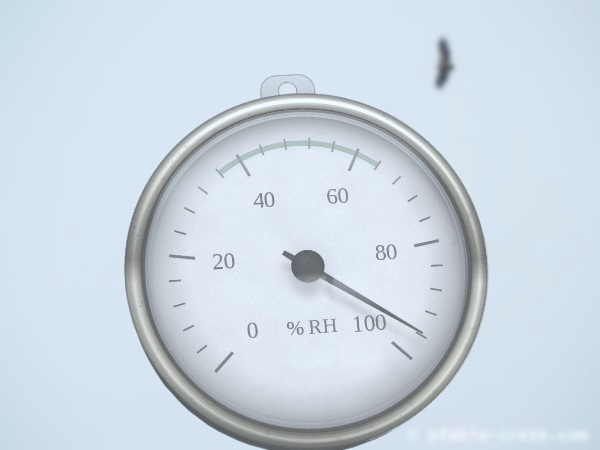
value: 96 (%)
